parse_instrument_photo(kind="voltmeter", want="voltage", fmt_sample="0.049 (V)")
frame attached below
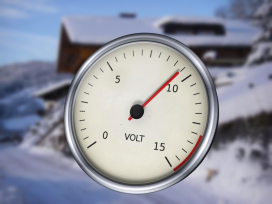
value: 9.5 (V)
